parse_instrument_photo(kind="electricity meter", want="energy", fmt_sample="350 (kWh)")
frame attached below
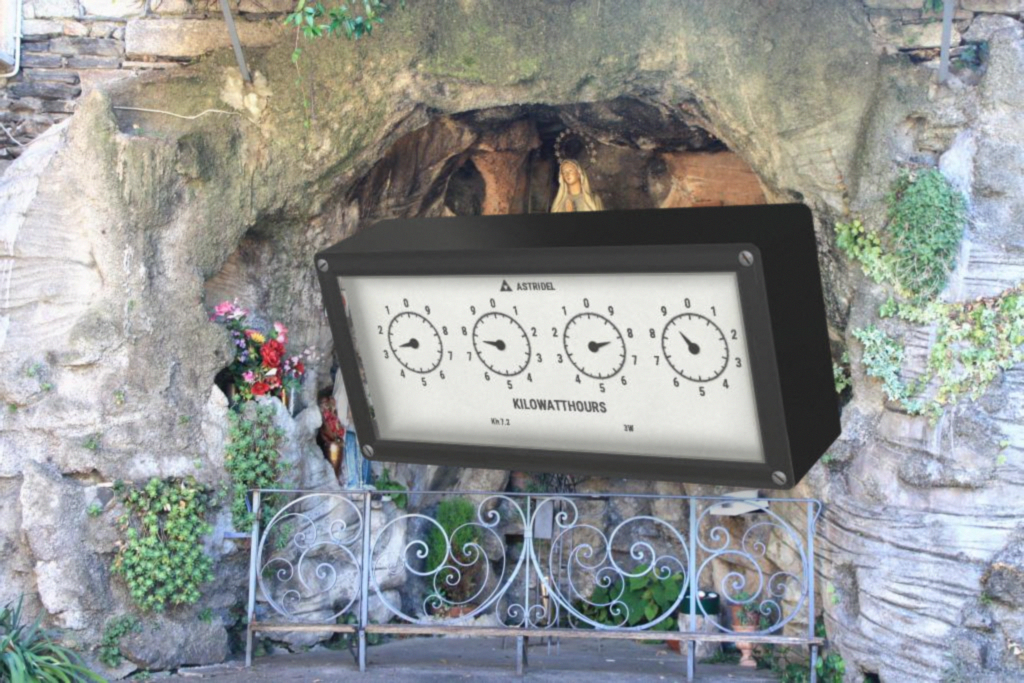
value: 2779 (kWh)
